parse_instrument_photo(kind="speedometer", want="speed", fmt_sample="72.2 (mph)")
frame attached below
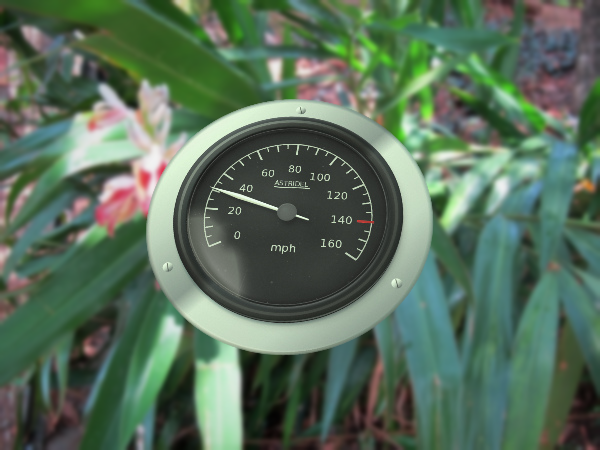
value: 30 (mph)
